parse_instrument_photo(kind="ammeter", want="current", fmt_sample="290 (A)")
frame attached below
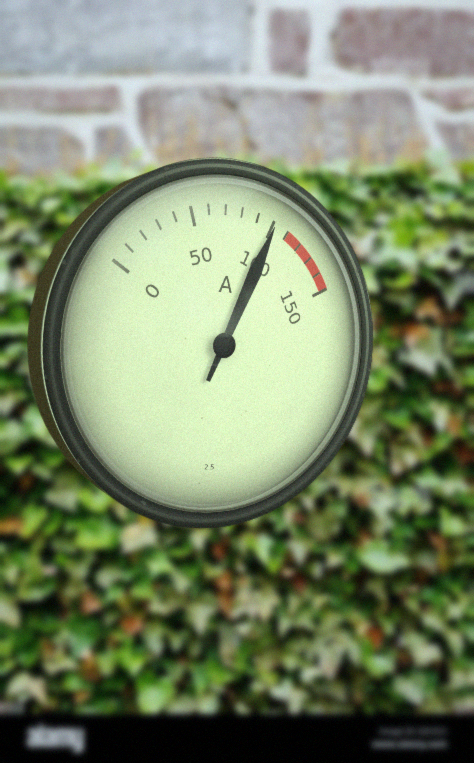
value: 100 (A)
